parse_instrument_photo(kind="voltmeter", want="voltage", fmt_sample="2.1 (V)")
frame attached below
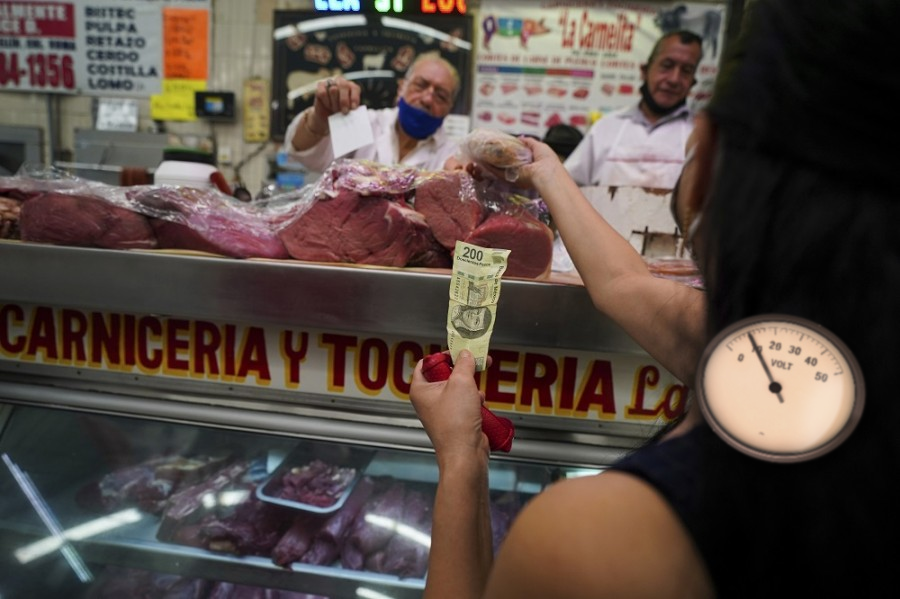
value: 10 (V)
